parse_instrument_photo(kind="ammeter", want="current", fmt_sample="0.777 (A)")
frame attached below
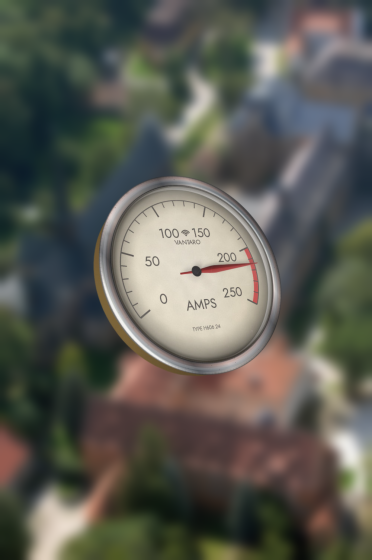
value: 215 (A)
